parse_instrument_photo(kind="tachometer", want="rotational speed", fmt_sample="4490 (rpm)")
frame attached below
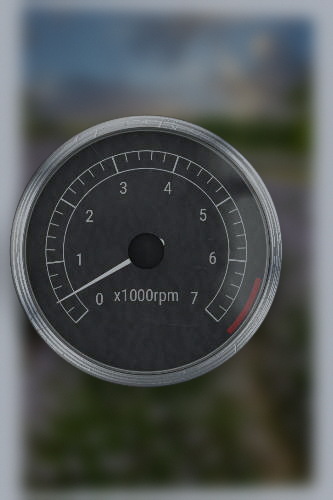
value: 400 (rpm)
